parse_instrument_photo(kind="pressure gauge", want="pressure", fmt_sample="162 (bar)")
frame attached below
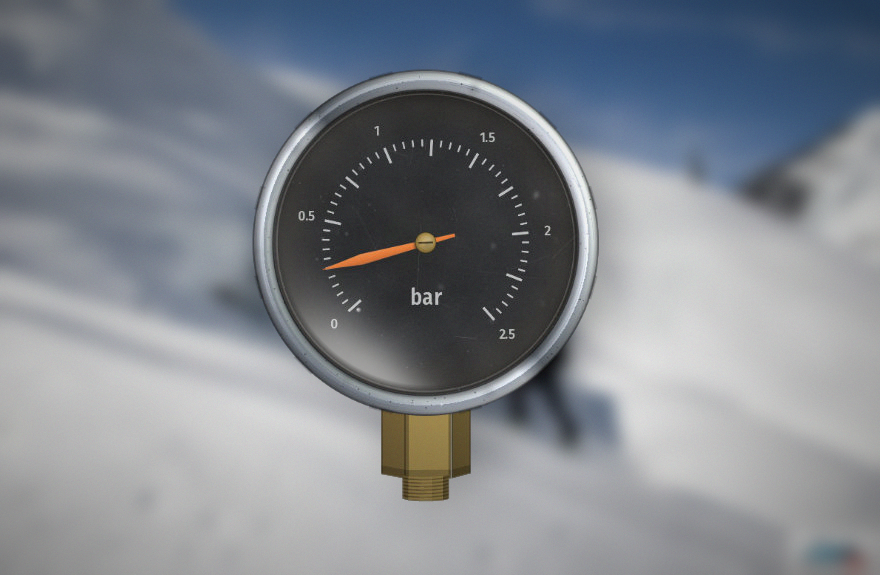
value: 0.25 (bar)
